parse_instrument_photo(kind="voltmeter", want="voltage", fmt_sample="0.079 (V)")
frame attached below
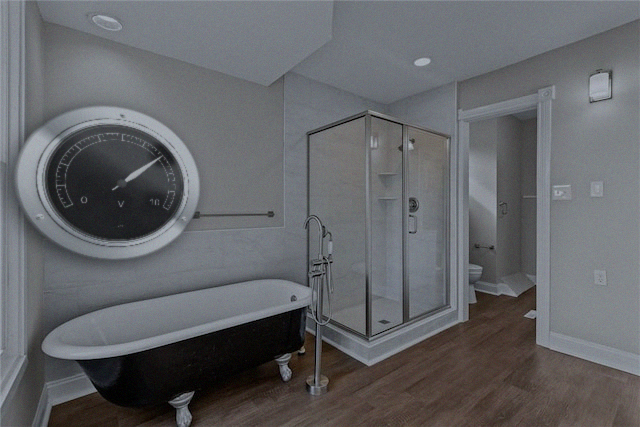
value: 7 (V)
